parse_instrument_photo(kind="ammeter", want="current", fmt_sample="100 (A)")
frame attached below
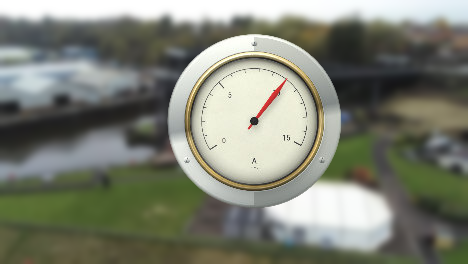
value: 10 (A)
